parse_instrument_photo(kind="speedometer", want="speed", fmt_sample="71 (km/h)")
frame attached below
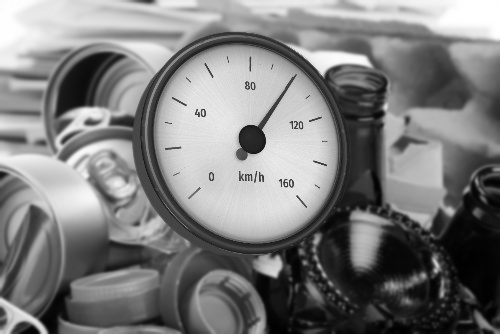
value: 100 (km/h)
